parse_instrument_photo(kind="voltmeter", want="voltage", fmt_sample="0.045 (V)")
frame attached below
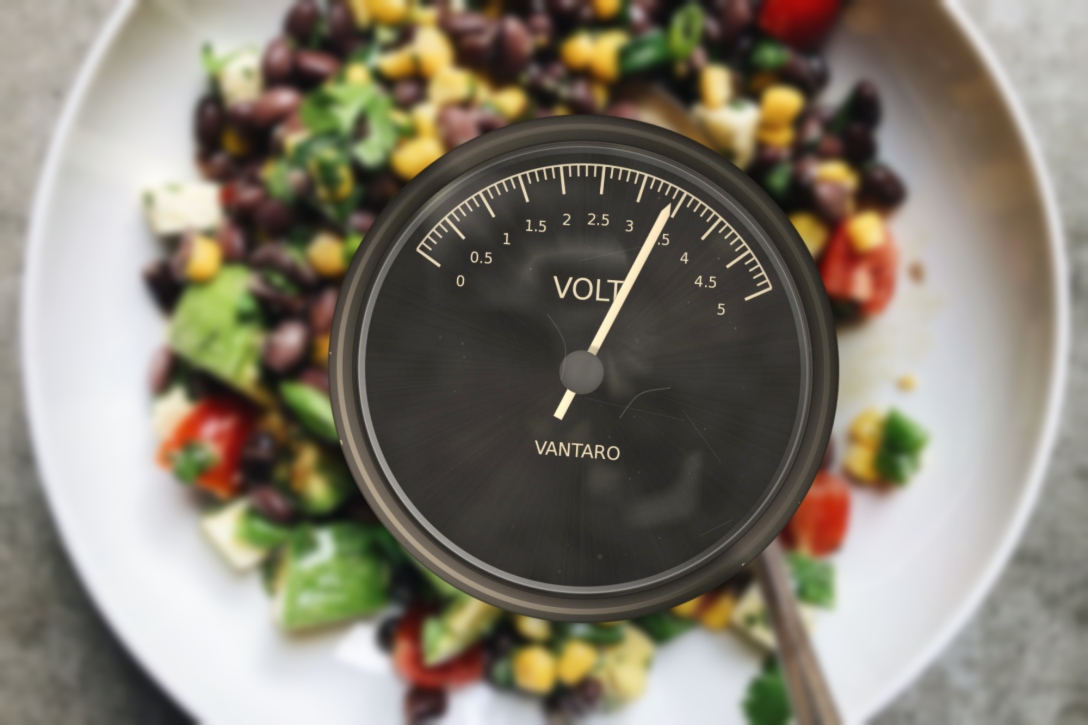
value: 3.4 (V)
